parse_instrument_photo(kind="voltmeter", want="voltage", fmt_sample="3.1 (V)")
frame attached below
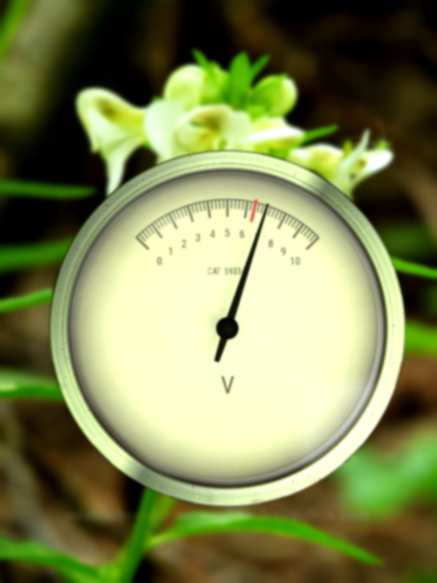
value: 7 (V)
